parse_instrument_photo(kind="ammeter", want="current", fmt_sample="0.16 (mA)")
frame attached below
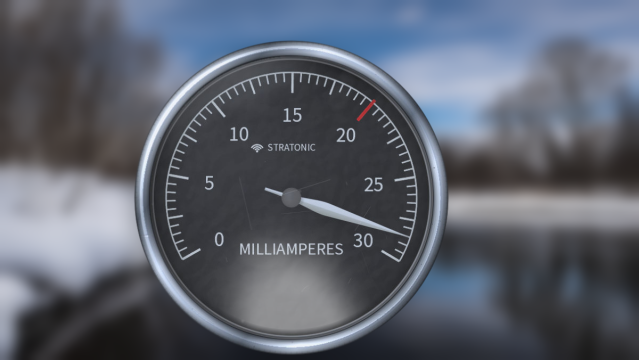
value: 28.5 (mA)
